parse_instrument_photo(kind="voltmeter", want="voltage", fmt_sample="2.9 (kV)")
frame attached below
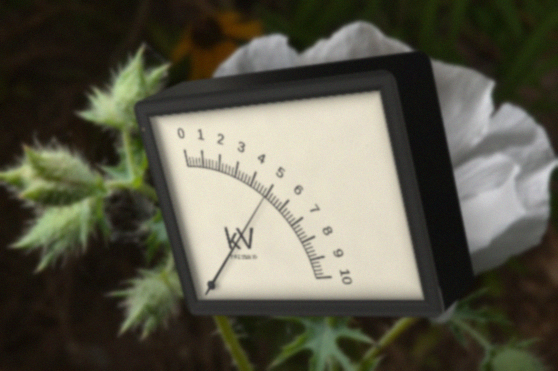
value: 5 (kV)
